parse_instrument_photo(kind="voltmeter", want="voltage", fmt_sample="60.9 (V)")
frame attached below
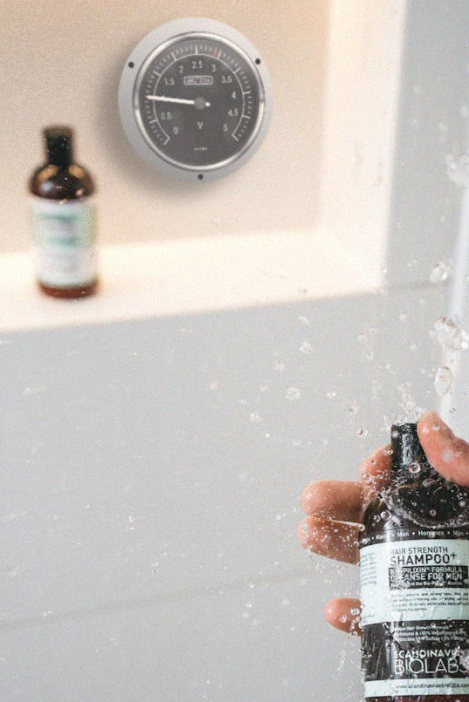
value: 1 (V)
